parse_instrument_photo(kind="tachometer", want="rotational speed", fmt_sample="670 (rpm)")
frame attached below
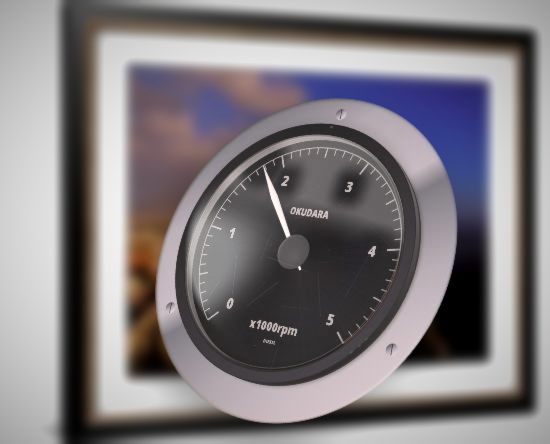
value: 1800 (rpm)
